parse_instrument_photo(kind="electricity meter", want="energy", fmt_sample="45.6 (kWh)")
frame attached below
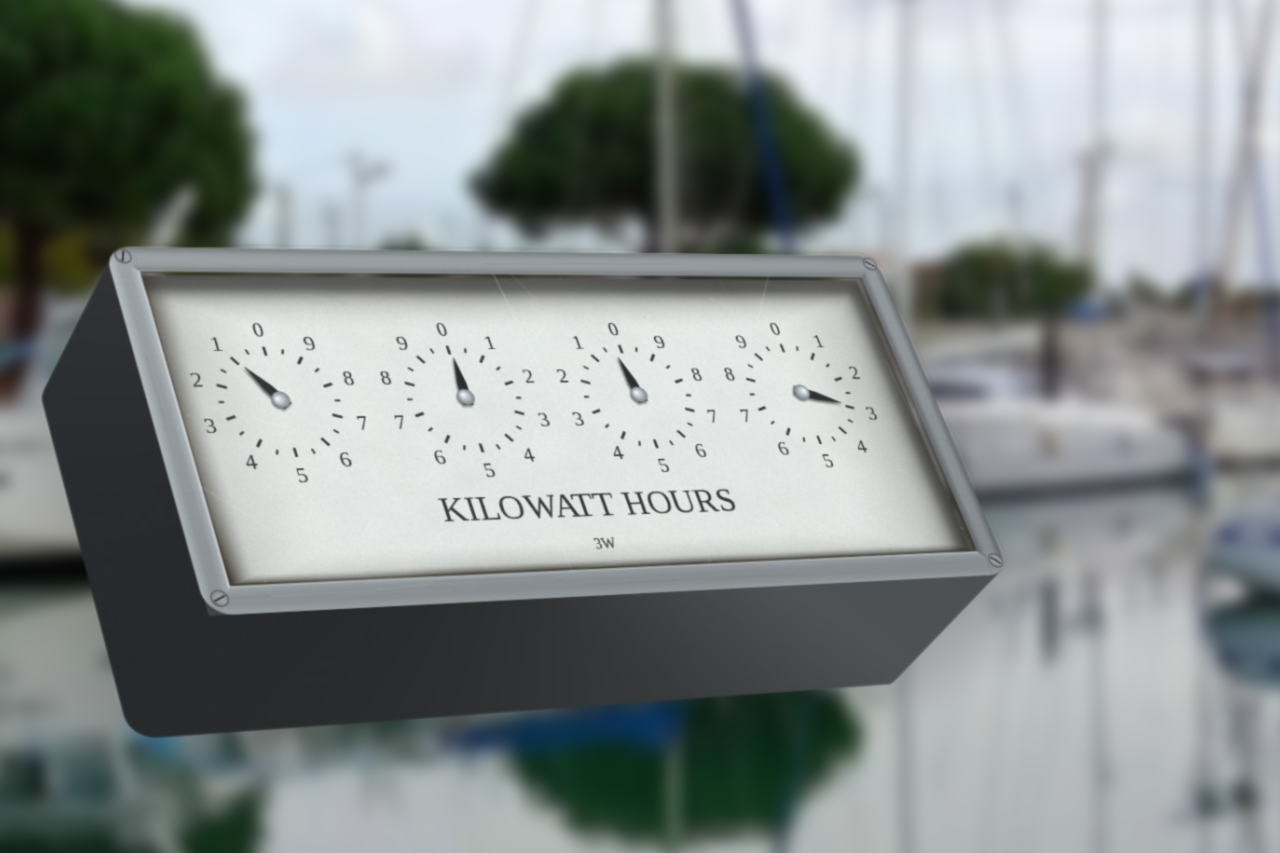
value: 1003 (kWh)
